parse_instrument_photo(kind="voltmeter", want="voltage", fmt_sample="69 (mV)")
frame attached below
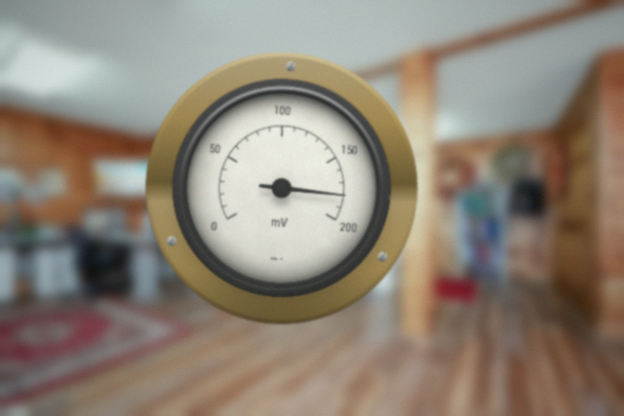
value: 180 (mV)
